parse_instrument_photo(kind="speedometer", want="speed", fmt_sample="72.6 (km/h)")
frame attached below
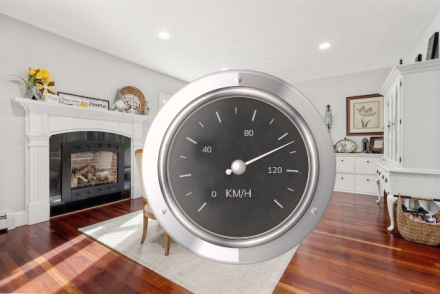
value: 105 (km/h)
